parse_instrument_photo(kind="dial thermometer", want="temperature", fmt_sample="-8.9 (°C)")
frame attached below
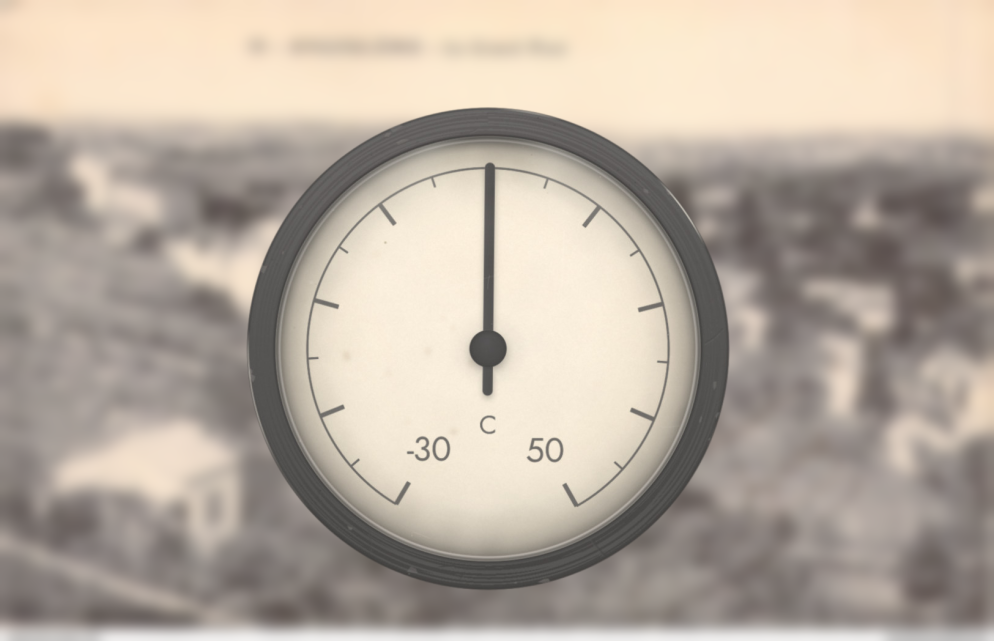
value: 10 (°C)
